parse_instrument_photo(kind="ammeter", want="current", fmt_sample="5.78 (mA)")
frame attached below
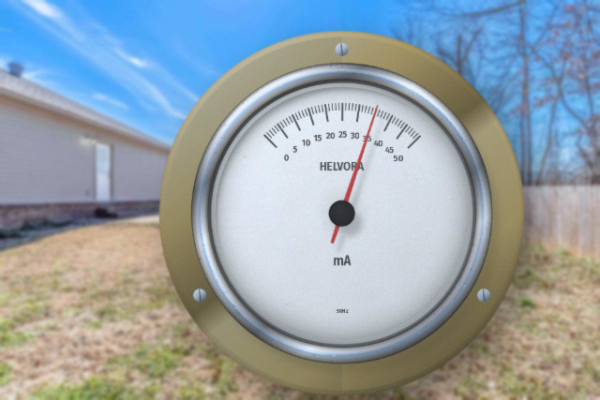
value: 35 (mA)
